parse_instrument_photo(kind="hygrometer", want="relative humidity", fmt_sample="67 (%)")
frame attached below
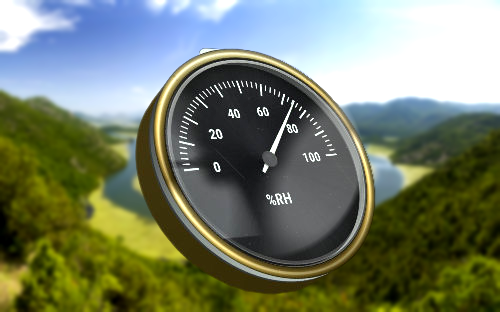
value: 74 (%)
